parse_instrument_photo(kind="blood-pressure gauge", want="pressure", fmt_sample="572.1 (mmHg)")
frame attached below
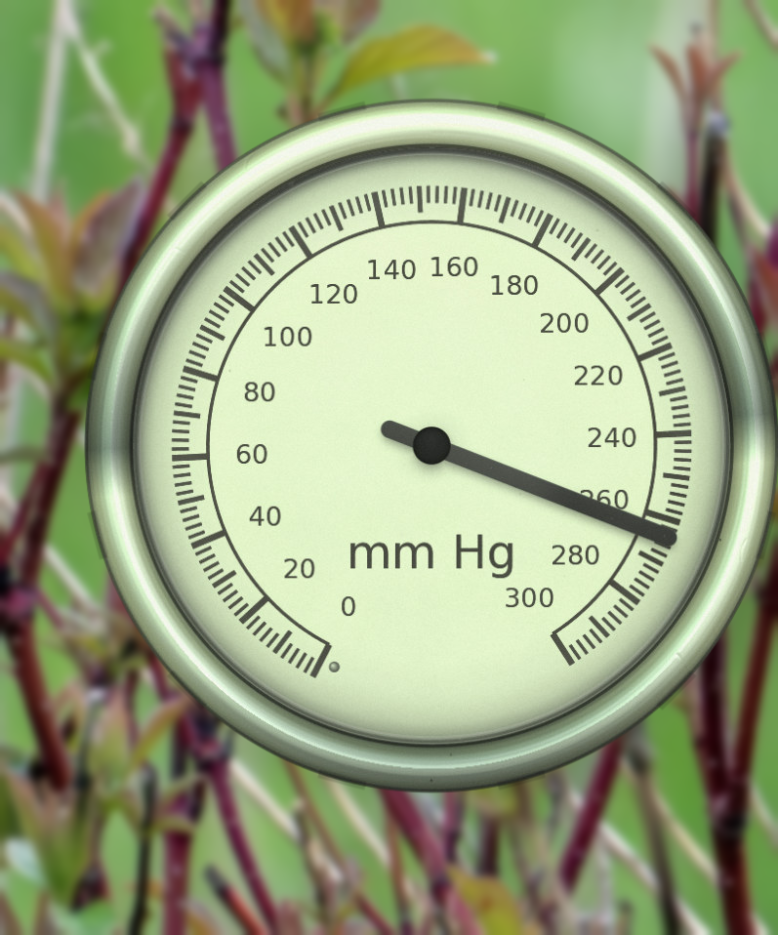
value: 264 (mmHg)
